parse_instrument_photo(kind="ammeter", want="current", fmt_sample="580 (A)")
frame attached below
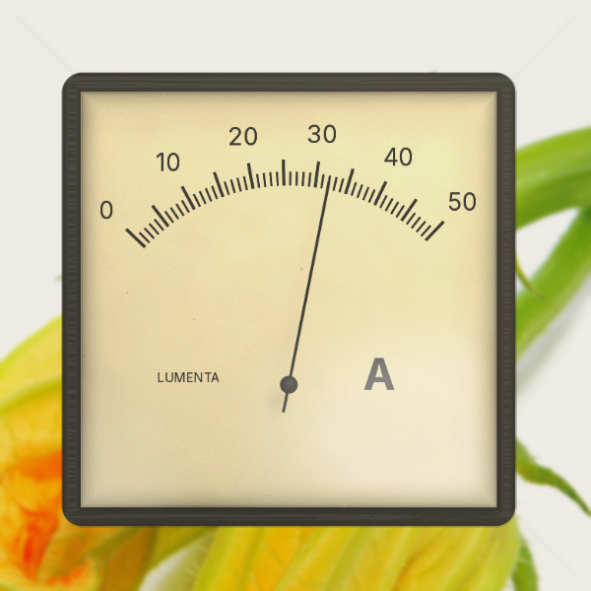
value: 32 (A)
